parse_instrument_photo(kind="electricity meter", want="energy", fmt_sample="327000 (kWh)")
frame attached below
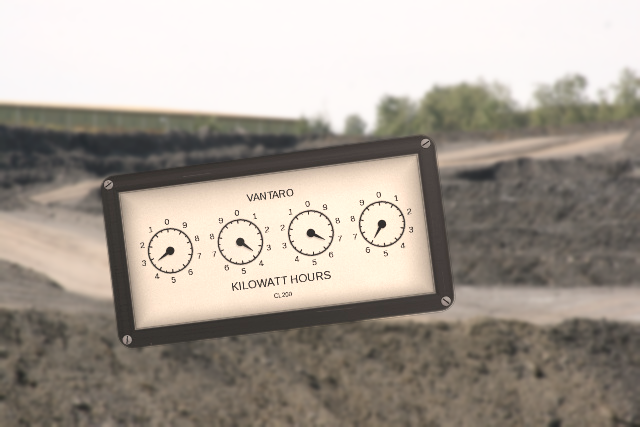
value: 3366 (kWh)
